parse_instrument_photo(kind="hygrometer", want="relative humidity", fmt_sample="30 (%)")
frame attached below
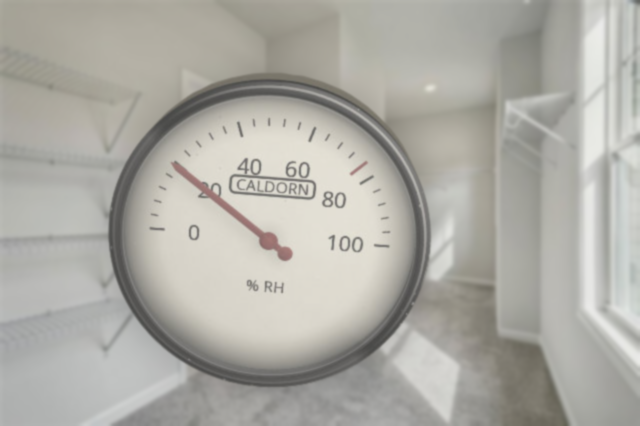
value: 20 (%)
